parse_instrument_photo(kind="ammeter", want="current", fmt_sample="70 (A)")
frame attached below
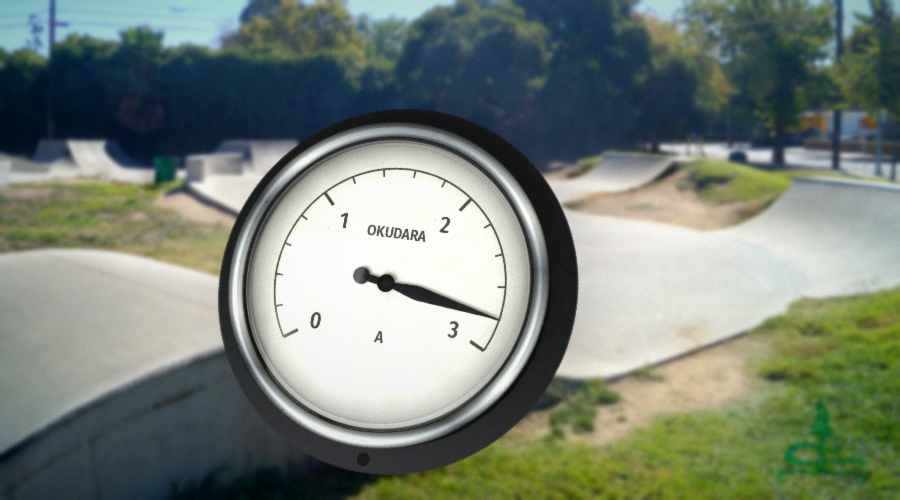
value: 2.8 (A)
